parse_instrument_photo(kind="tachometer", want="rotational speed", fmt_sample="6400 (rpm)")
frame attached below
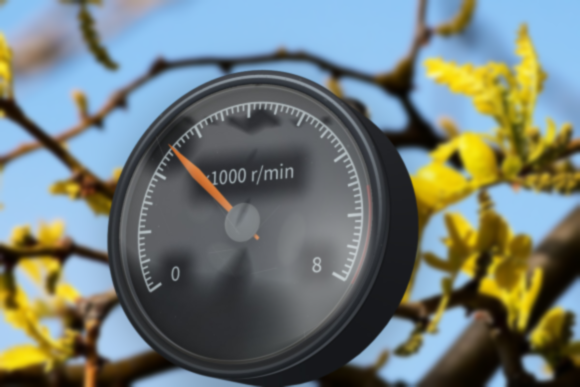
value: 2500 (rpm)
